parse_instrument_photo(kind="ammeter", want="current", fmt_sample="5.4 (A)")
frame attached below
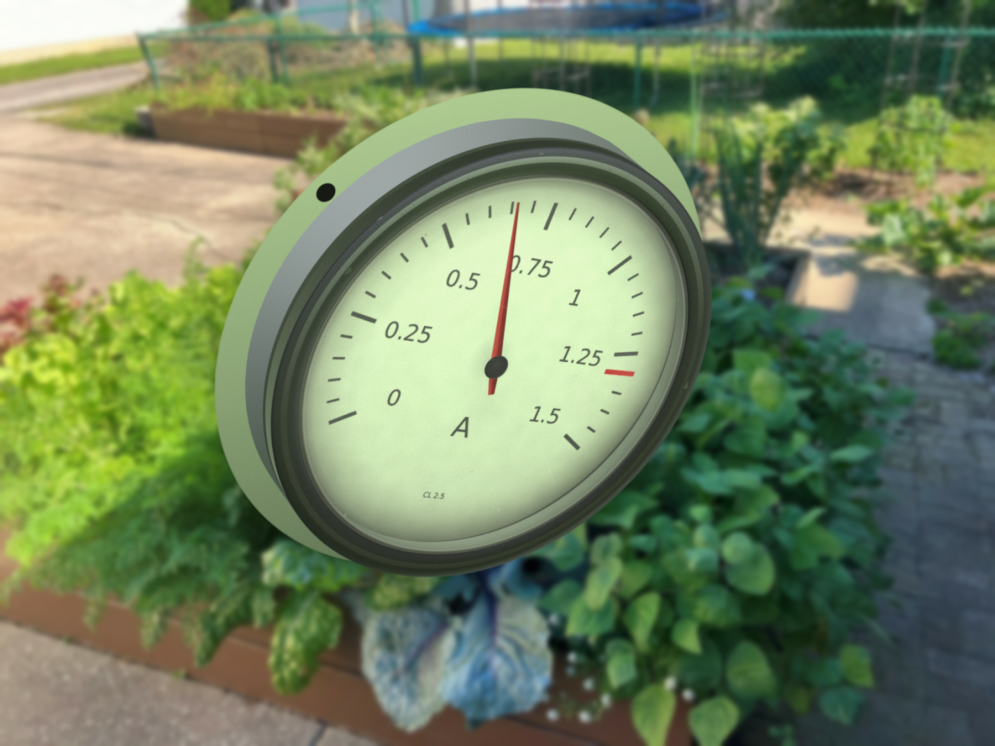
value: 0.65 (A)
